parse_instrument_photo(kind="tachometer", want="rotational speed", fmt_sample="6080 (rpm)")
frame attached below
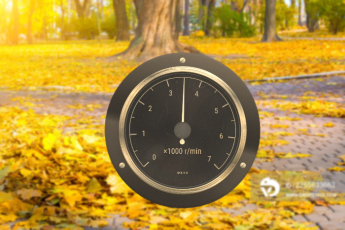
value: 3500 (rpm)
